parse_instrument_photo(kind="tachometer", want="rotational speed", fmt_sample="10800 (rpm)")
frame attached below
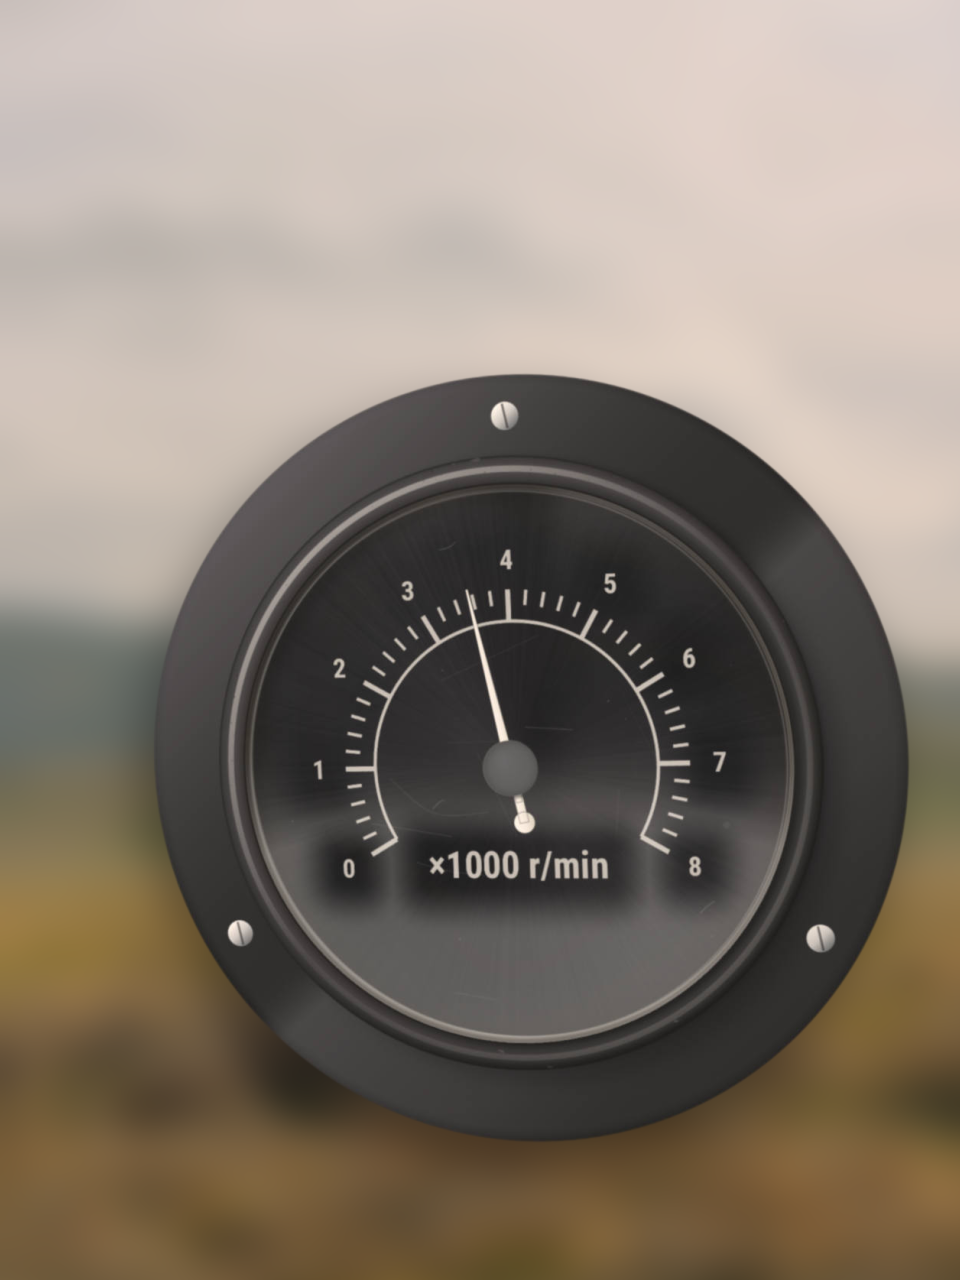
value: 3600 (rpm)
